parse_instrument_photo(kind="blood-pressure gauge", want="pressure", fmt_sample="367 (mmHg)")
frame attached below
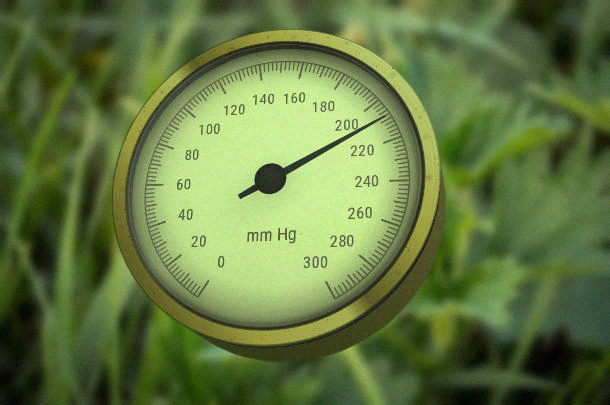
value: 210 (mmHg)
